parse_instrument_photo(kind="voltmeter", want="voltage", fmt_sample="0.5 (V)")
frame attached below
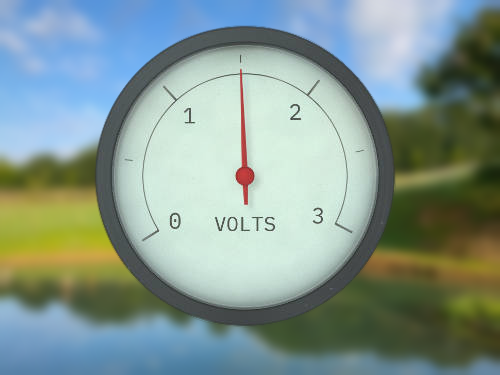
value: 1.5 (V)
